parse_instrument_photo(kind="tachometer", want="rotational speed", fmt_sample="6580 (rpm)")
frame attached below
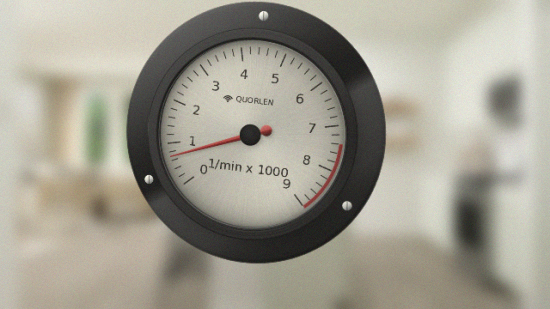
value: 700 (rpm)
